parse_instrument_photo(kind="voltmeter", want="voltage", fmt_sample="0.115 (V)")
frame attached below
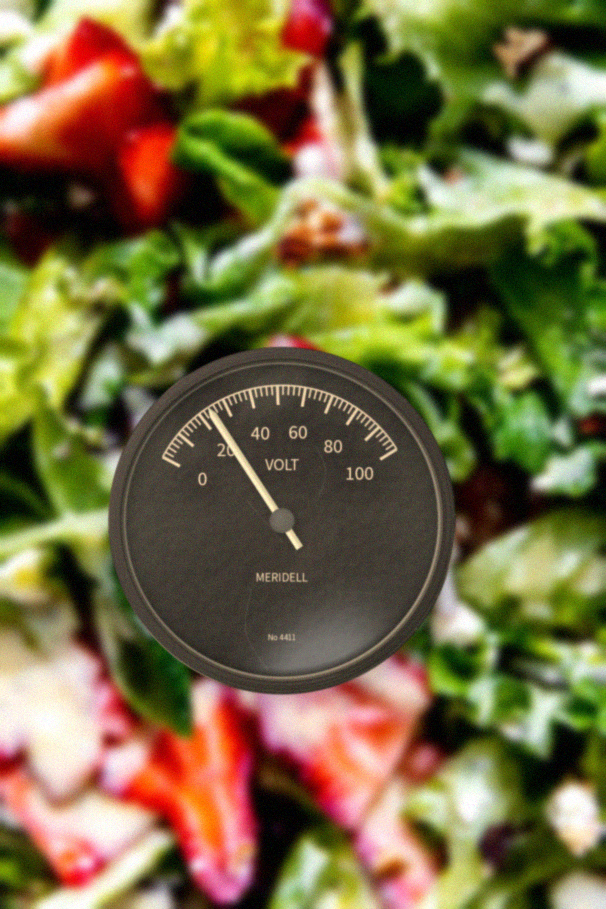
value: 24 (V)
